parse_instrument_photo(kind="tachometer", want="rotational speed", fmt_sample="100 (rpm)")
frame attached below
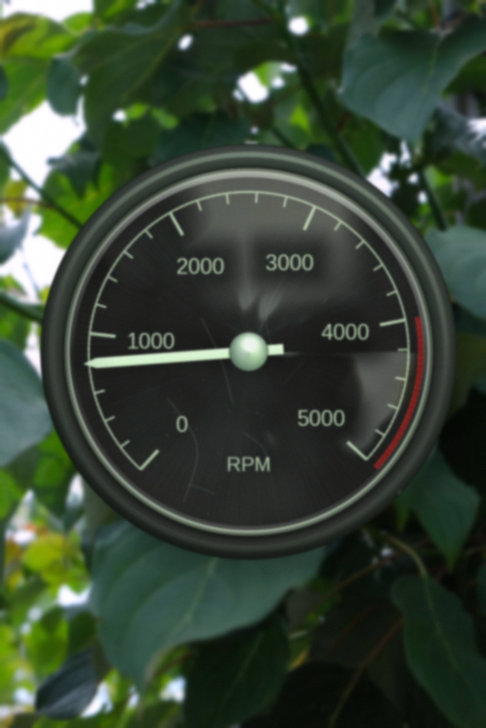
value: 800 (rpm)
